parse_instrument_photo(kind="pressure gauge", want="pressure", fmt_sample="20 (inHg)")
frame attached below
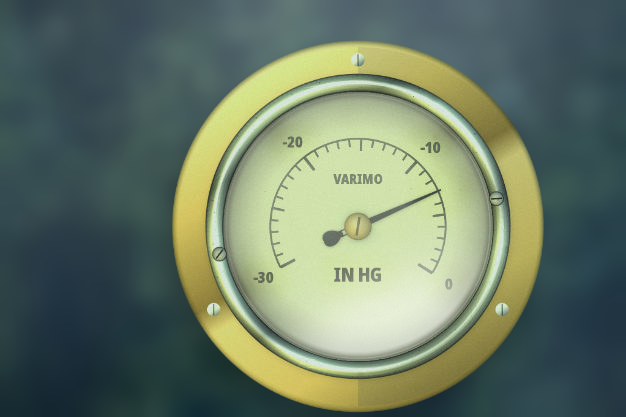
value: -7 (inHg)
